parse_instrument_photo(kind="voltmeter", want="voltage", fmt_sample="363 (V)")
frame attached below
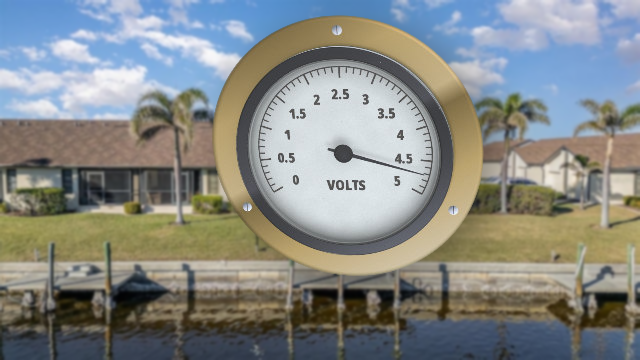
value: 4.7 (V)
